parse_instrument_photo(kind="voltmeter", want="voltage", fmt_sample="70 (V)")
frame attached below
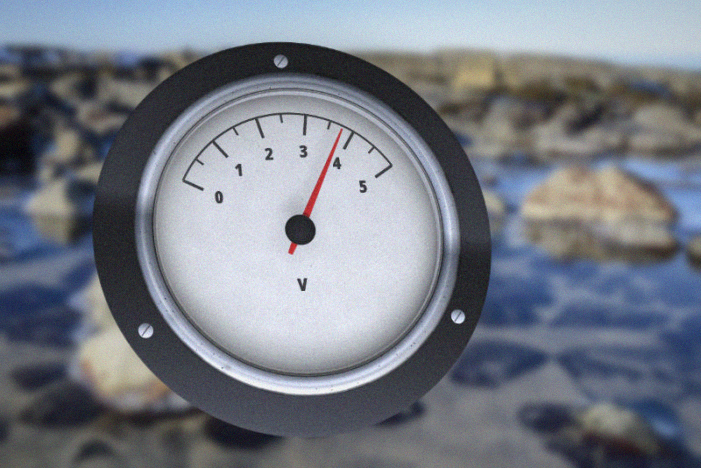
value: 3.75 (V)
